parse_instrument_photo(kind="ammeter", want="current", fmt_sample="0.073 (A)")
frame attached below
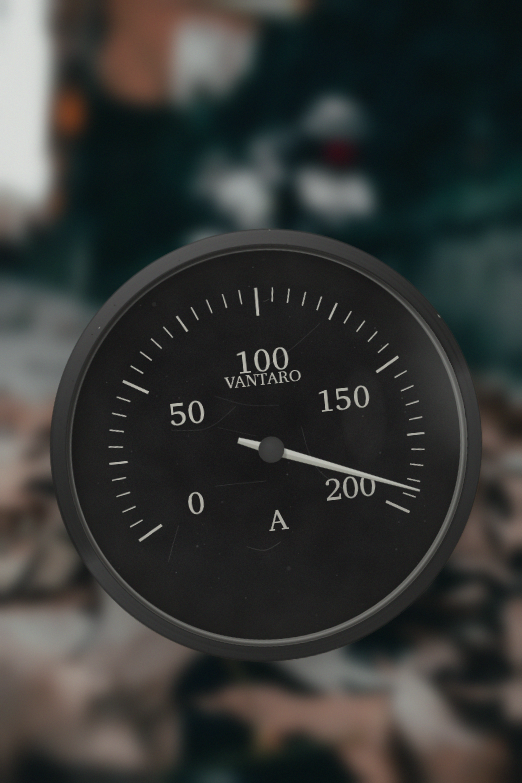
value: 192.5 (A)
